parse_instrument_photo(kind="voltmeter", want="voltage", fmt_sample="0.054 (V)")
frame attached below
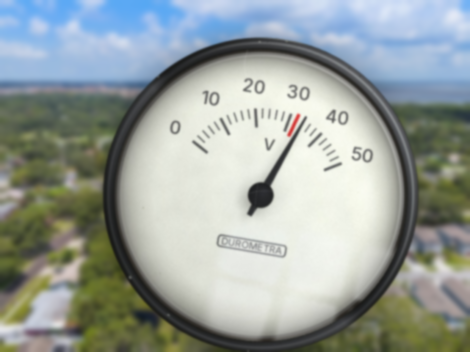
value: 34 (V)
